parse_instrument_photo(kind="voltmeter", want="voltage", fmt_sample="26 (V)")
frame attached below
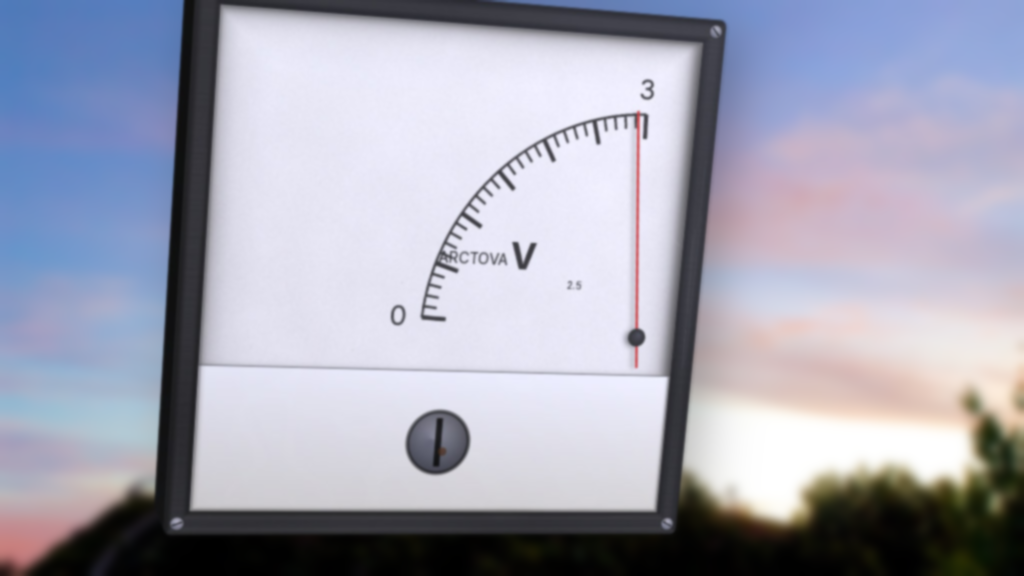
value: 2.9 (V)
